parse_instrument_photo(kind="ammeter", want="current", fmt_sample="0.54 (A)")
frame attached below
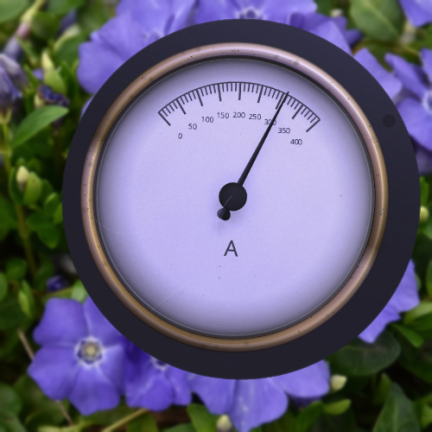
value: 310 (A)
